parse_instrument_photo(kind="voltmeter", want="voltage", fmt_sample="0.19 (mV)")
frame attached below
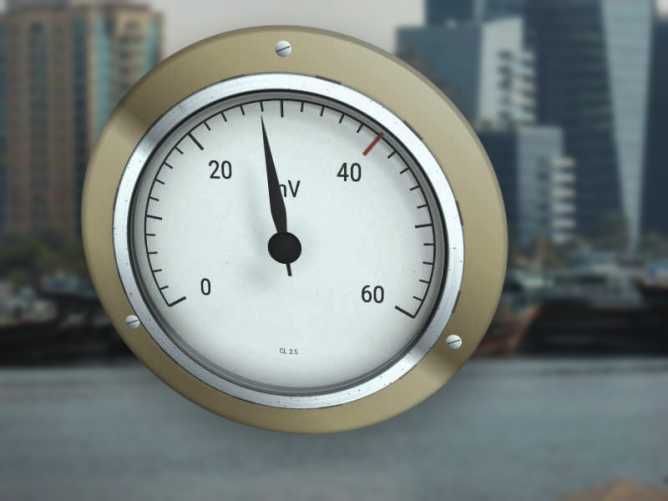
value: 28 (mV)
